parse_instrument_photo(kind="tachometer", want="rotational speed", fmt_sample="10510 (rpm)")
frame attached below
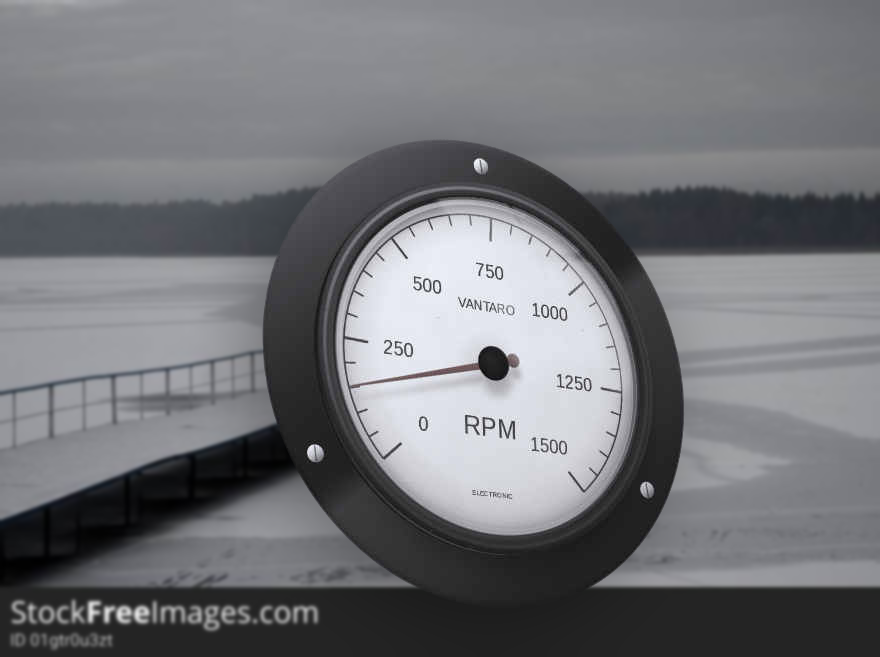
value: 150 (rpm)
